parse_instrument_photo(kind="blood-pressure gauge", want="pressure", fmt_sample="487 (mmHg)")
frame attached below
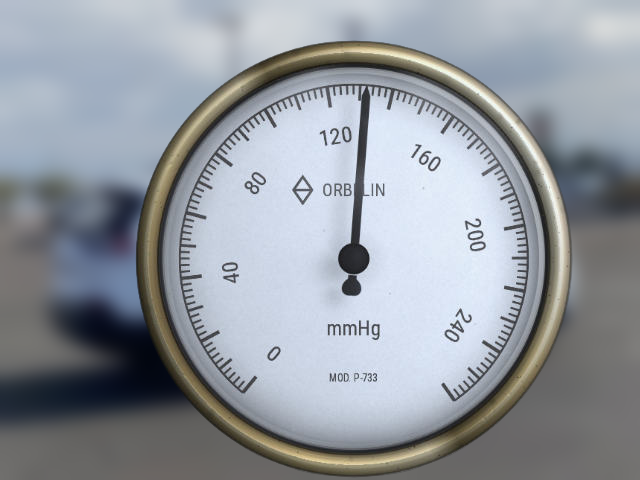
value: 132 (mmHg)
